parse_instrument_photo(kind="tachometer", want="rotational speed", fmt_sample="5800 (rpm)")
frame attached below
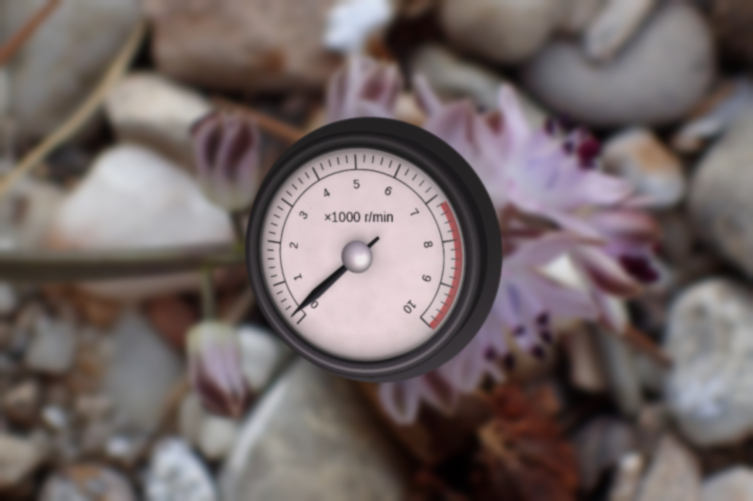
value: 200 (rpm)
